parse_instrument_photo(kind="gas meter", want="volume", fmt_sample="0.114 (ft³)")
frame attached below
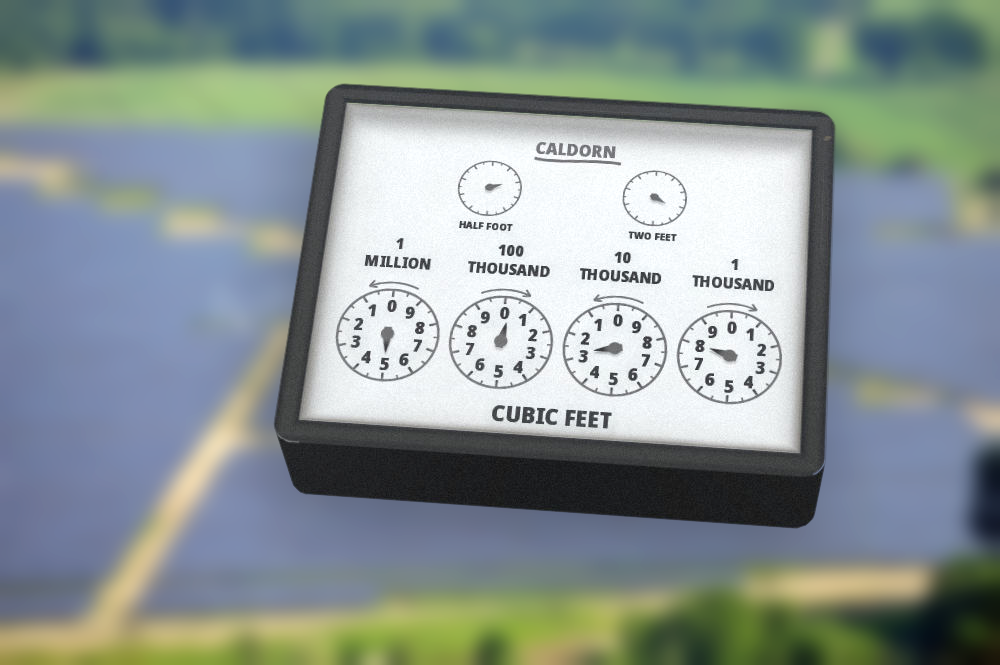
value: 502800 (ft³)
